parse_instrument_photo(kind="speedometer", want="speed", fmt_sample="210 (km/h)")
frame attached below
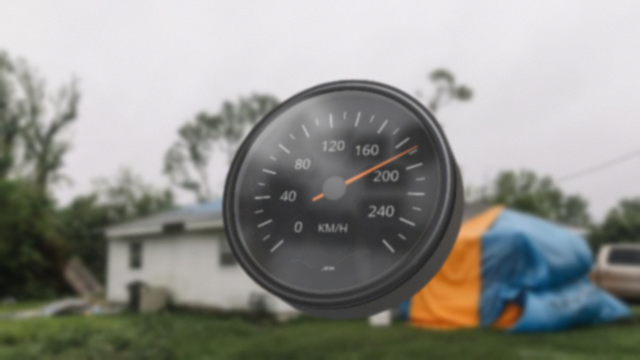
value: 190 (km/h)
